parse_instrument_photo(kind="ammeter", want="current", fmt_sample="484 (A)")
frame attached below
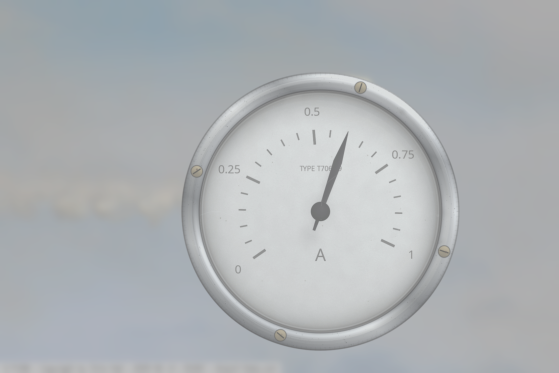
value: 0.6 (A)
